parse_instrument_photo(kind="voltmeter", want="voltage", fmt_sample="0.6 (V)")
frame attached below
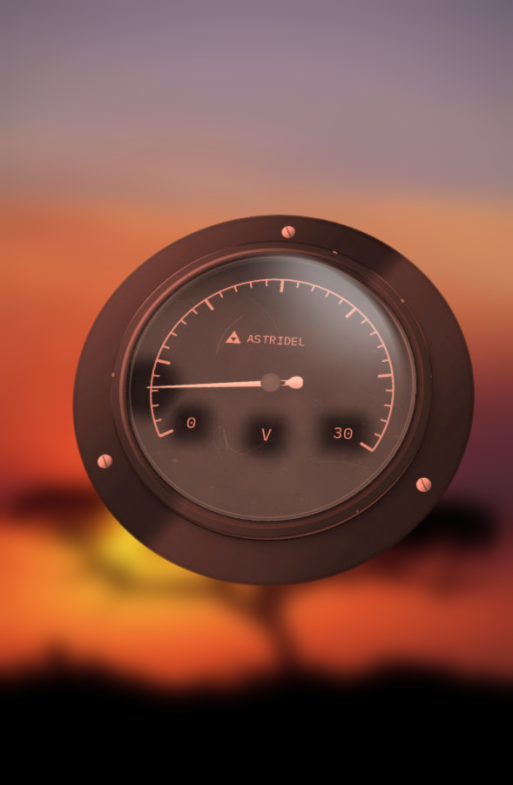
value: 3 (V)
